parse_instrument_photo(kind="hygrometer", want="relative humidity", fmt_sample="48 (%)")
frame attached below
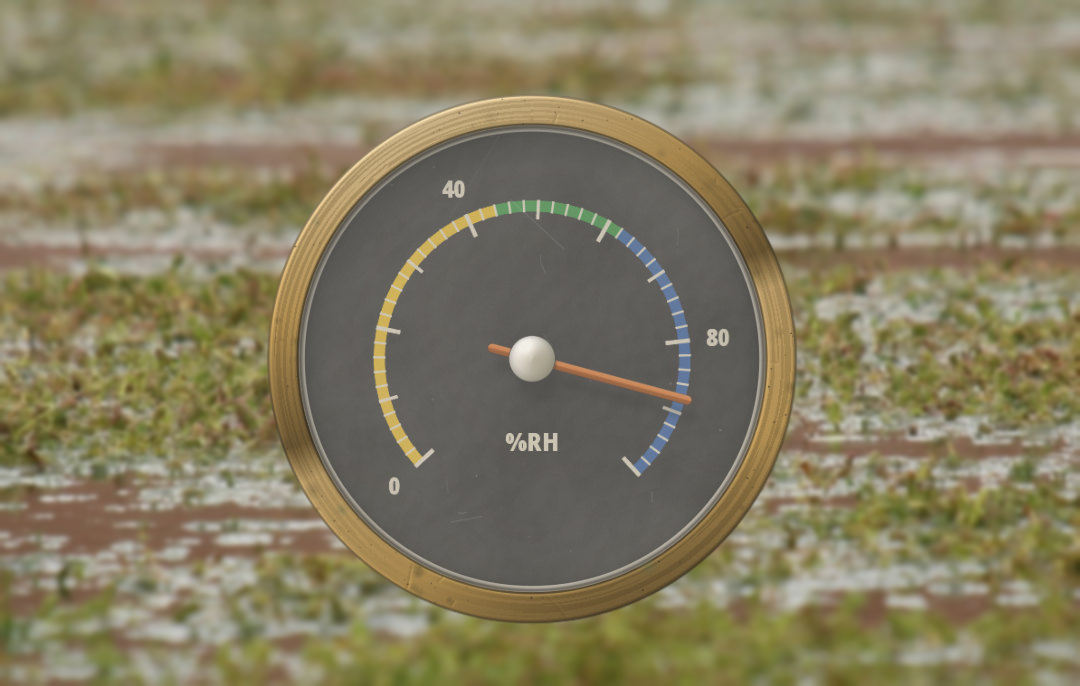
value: 88 (%)
